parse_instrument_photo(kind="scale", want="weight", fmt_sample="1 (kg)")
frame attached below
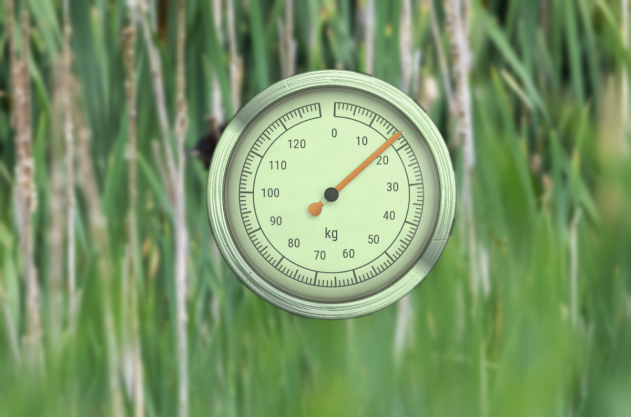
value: 17 (kg)
